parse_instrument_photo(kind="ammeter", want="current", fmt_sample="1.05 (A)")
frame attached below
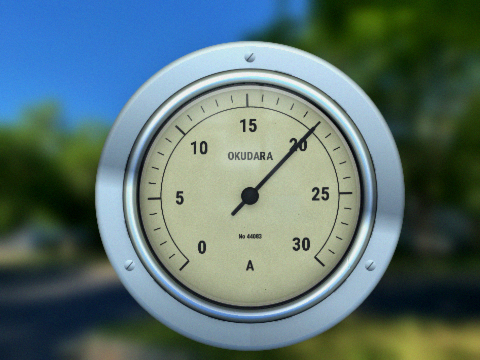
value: 20 (A)
